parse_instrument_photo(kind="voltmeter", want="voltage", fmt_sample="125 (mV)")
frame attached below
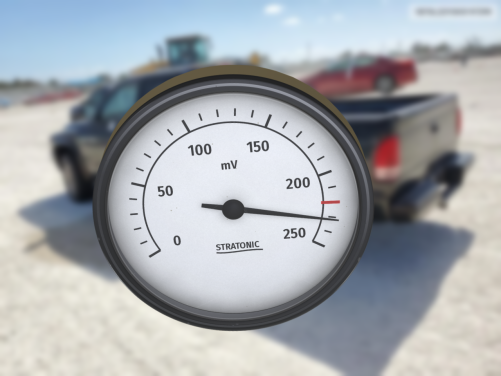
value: 230 (mV)
